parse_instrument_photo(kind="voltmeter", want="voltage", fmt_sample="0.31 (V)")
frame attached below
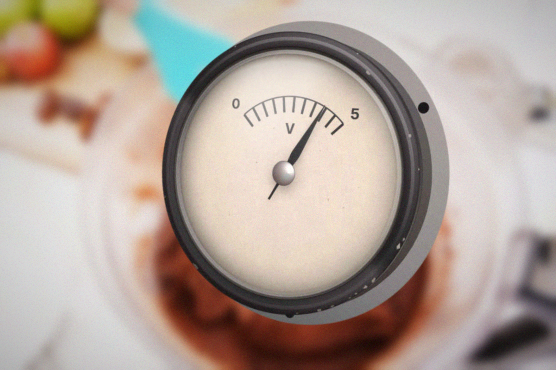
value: 4 (V)
